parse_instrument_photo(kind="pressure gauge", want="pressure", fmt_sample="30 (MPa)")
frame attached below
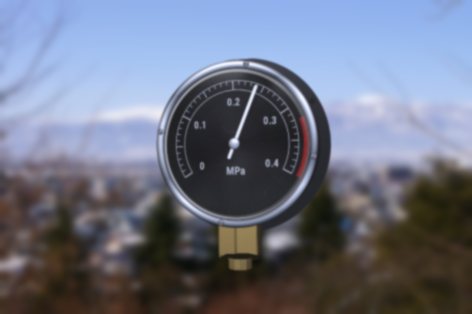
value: 0.24 (MPa)
